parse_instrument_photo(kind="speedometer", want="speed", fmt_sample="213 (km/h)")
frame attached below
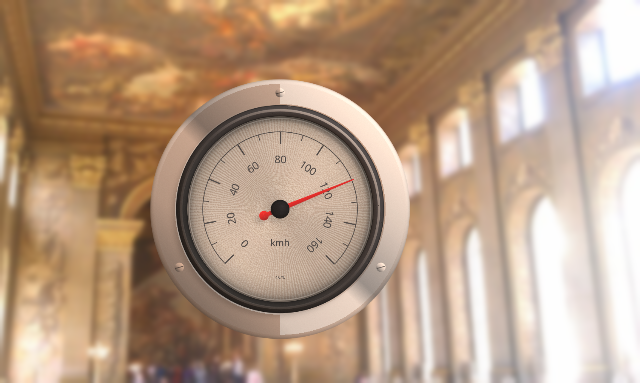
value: 120 (km/h)
